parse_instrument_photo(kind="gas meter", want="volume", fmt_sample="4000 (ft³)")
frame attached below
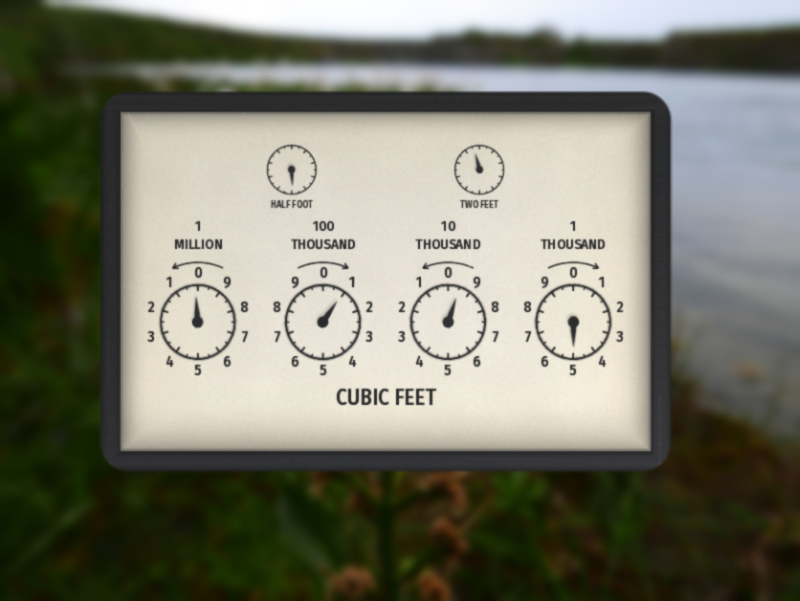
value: 9500 (ft³)
